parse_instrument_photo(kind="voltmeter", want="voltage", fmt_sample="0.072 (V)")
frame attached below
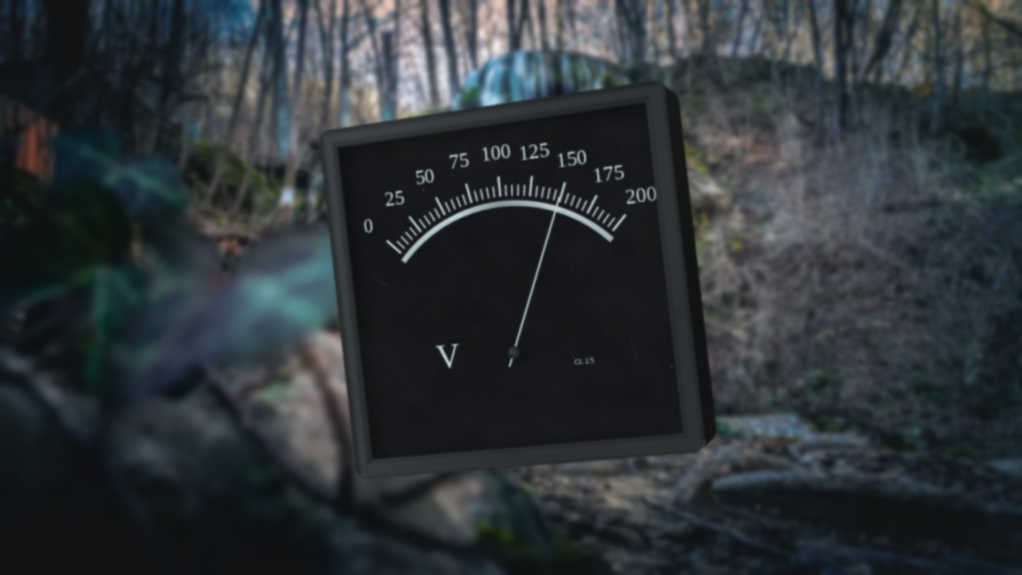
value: 150 (V)
